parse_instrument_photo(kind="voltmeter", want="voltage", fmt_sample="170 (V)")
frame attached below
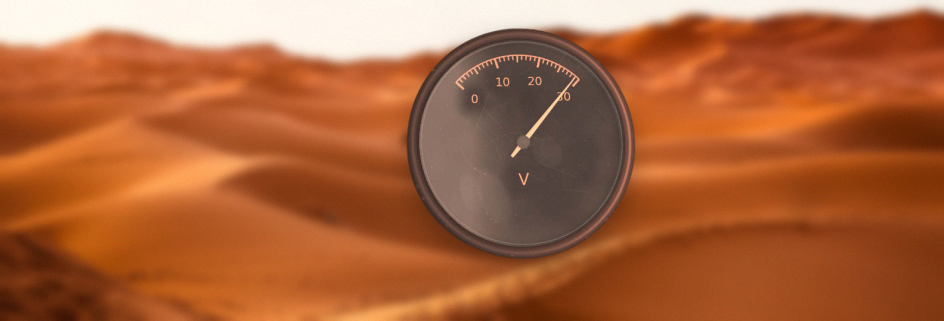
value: 29 (V)
